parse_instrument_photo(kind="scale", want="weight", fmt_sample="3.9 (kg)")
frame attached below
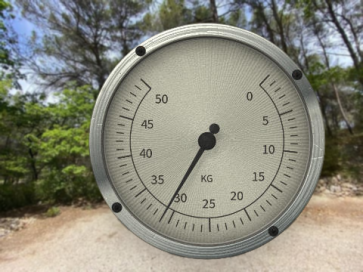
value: 31 (kg)
